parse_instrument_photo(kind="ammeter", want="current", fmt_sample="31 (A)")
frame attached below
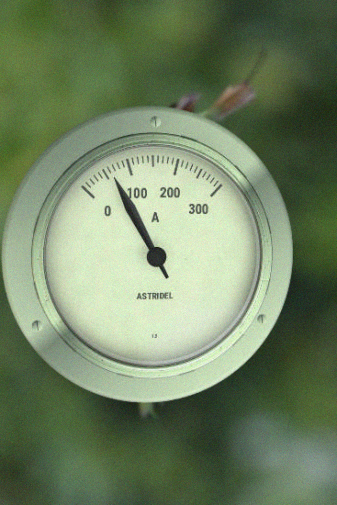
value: 60 (A)
